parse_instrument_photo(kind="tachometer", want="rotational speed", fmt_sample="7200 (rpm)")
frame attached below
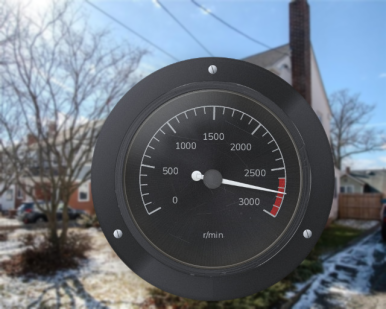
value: 2750 (rpm)
